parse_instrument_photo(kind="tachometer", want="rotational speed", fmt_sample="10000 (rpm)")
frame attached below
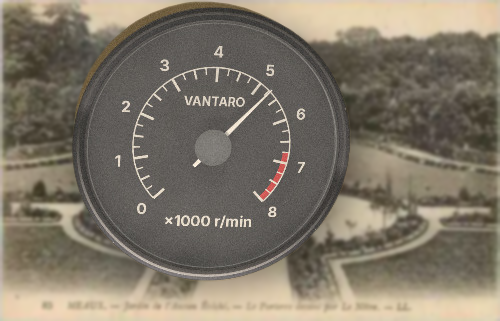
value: 5250 (rpm)
